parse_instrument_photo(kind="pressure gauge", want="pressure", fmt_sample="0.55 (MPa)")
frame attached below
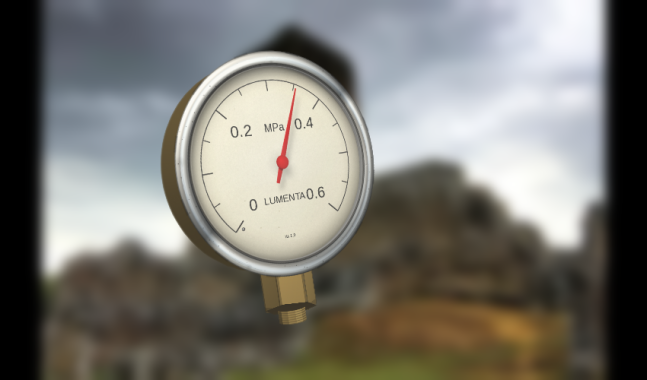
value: 0.35 (MPa)
